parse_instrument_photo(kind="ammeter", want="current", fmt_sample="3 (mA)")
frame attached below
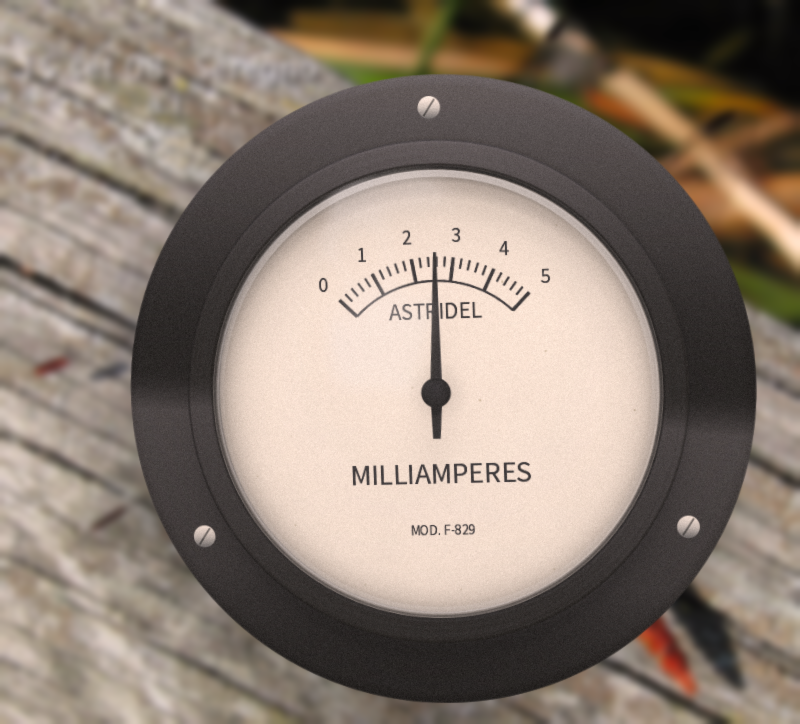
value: 2.6 (mA)
